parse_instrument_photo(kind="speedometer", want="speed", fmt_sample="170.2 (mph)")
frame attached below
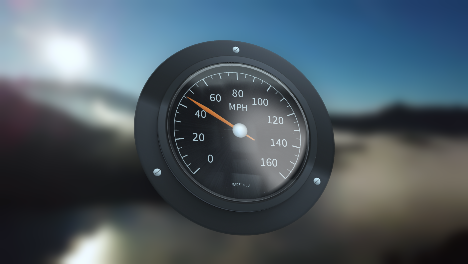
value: 45 (mph)
